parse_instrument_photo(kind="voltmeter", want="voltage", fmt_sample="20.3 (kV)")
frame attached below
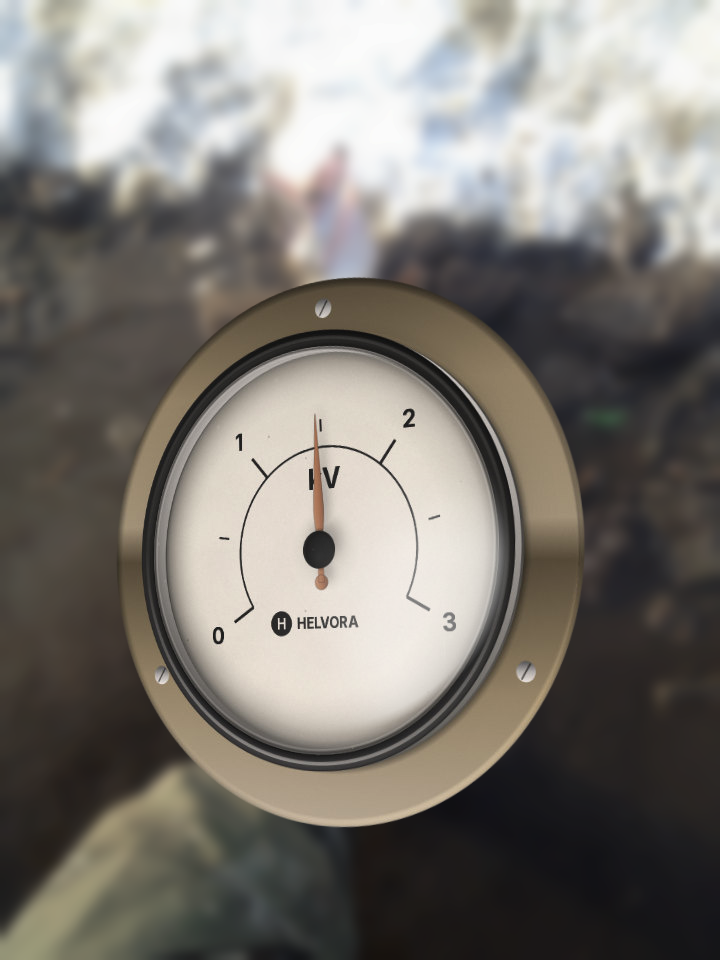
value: 1.5 (kV)
